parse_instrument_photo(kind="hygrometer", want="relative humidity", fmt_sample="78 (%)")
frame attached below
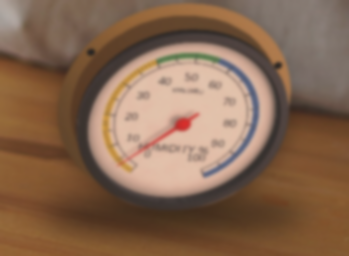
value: 5 (%)
